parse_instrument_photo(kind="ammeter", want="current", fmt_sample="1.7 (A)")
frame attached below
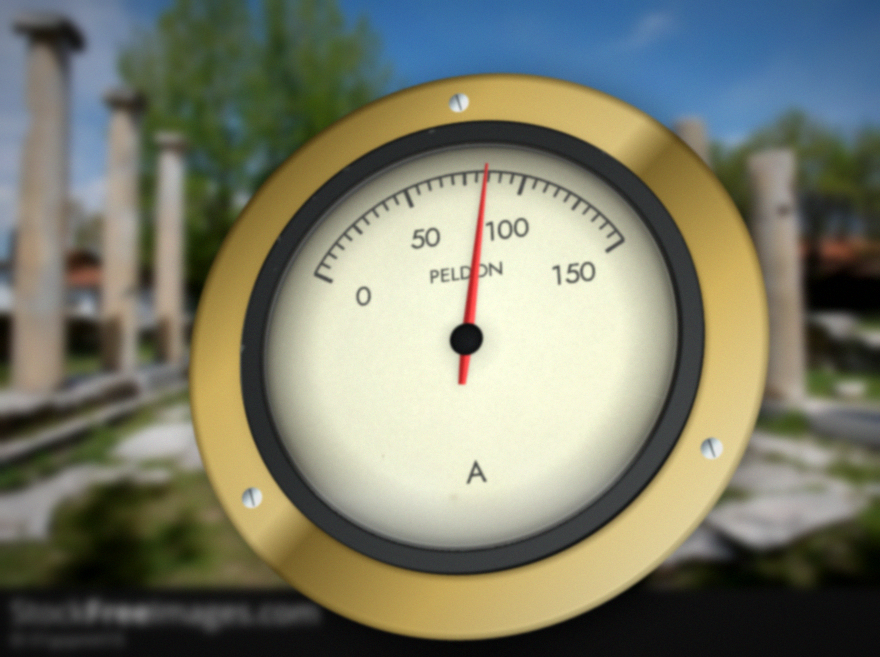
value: 85 (A)
